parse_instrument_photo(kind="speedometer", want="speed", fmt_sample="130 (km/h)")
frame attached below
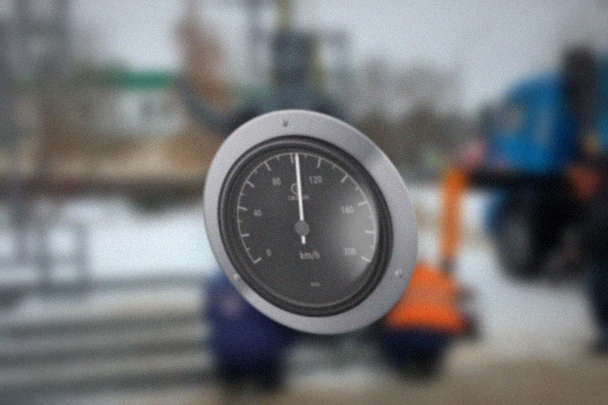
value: 105 (km/h)
